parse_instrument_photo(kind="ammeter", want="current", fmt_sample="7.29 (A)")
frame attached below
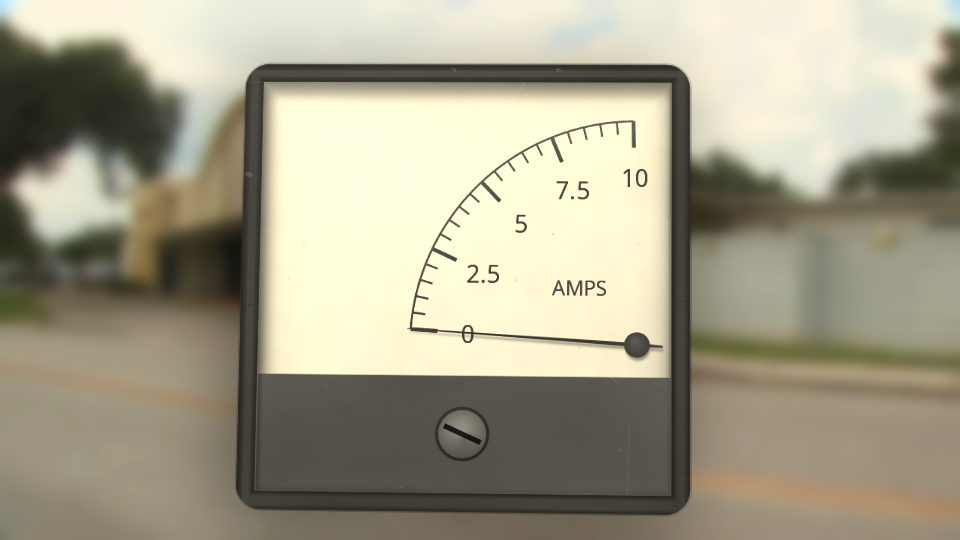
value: 0 (A)
